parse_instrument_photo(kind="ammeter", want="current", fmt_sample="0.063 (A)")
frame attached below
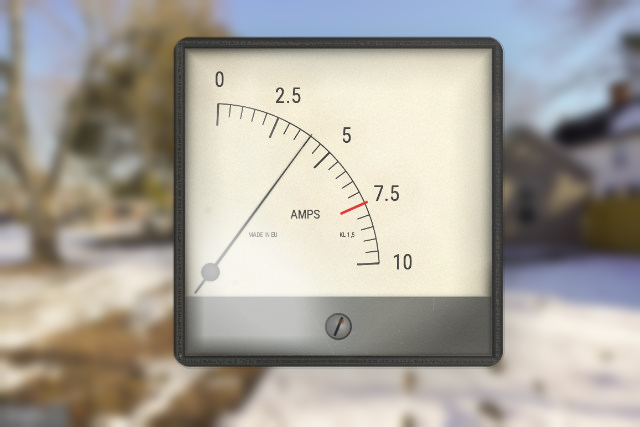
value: 4 (A)
